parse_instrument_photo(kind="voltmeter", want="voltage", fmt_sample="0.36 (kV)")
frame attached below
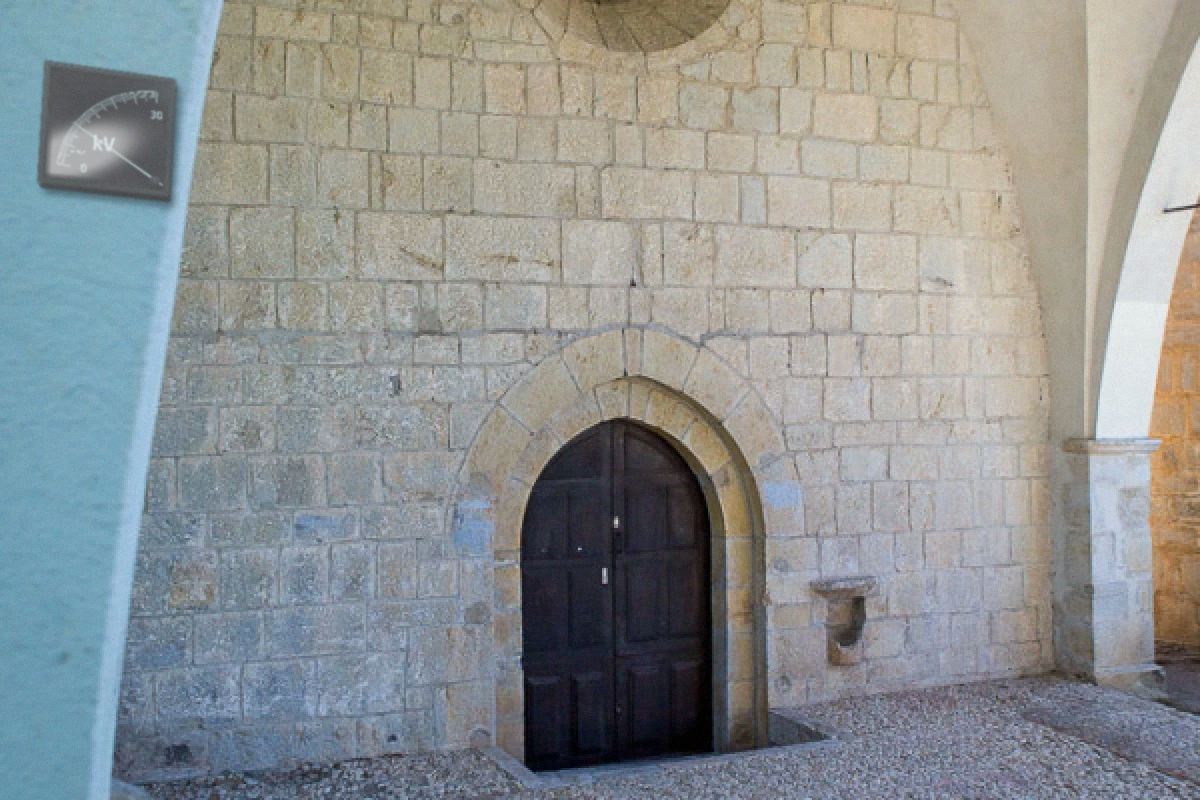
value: 10 (kV)
